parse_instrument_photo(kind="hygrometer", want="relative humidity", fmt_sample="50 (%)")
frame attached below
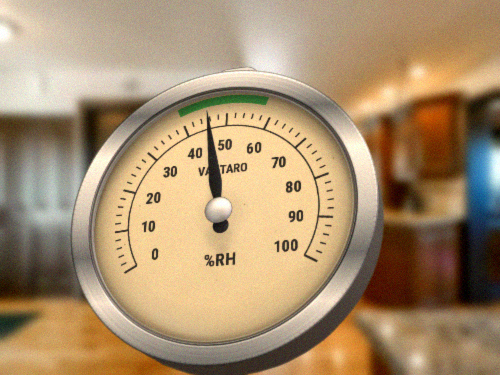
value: 46 (%)
